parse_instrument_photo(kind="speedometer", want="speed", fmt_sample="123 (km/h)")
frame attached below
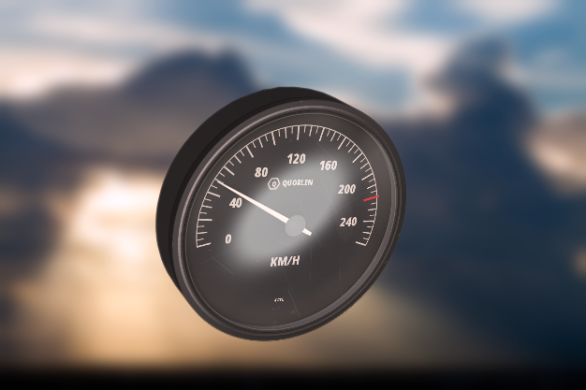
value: 50 (km/h)
